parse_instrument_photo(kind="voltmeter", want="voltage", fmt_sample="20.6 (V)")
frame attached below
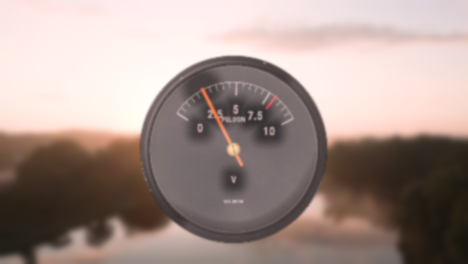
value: 2.5 (V)
